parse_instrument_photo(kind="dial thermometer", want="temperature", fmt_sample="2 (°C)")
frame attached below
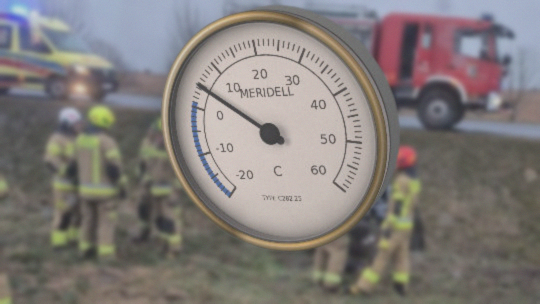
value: 5 (°C)
